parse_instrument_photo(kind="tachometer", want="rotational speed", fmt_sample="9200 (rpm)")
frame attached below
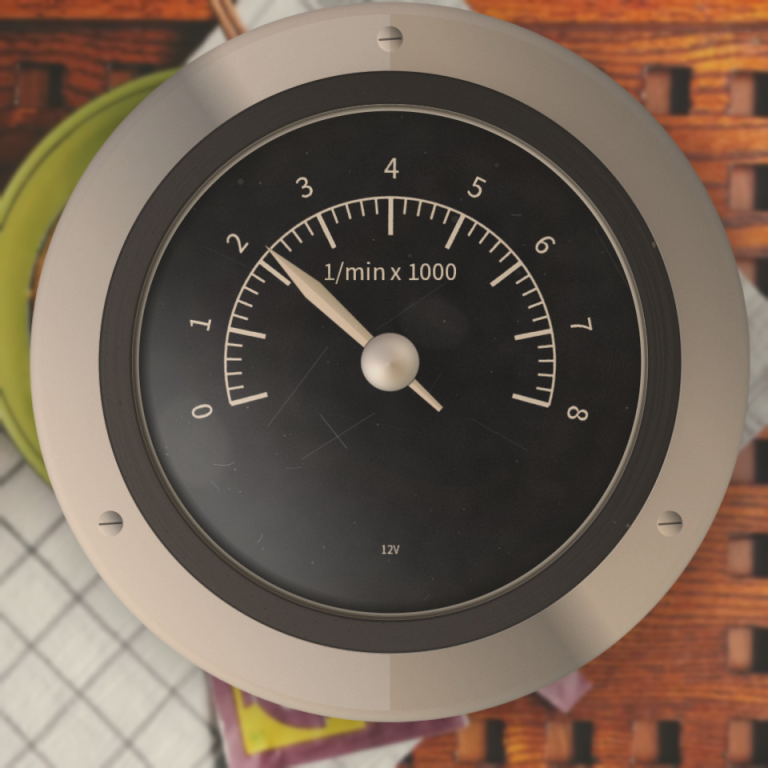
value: 2200 (rpm)
